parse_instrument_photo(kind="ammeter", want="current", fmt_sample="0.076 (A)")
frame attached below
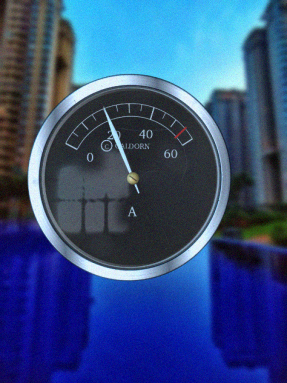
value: 20 (A)
